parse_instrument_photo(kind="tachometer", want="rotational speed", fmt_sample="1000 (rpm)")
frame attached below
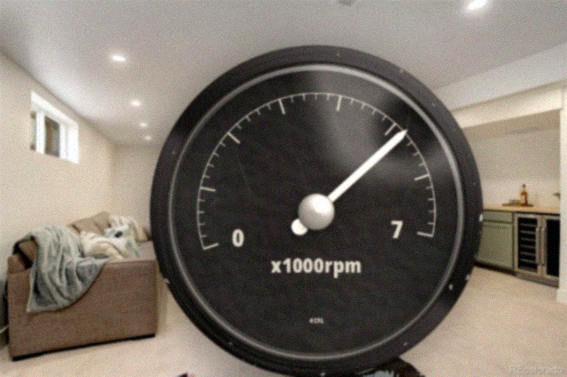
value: 5200 (rpm)
